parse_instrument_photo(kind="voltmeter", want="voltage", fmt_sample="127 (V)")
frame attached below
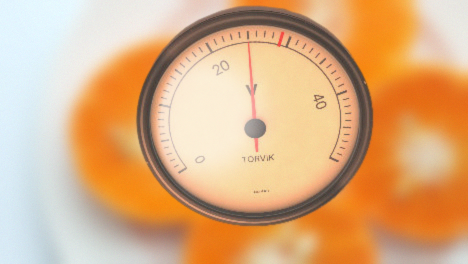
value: 25 (V)
